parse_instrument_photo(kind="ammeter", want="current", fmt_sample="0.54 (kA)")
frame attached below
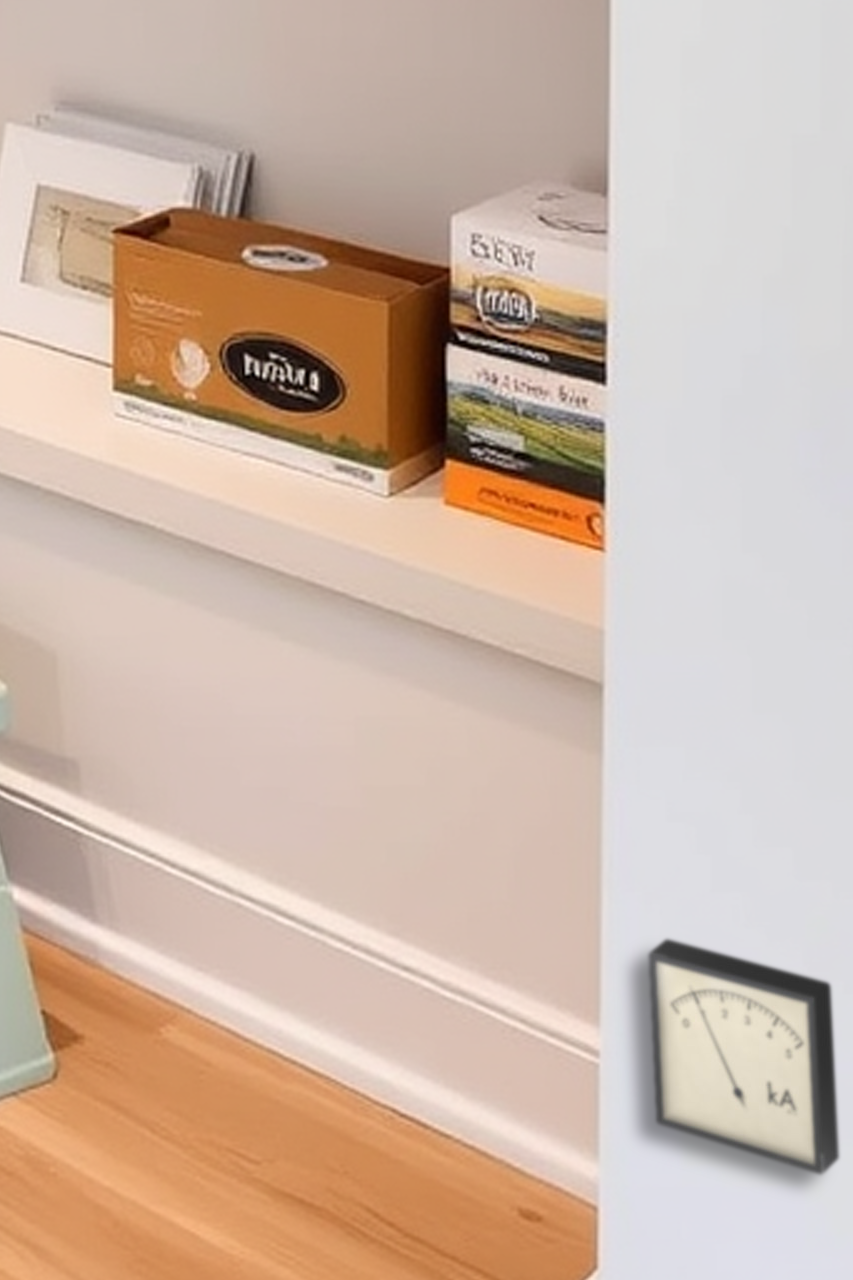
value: 1 (kA)
